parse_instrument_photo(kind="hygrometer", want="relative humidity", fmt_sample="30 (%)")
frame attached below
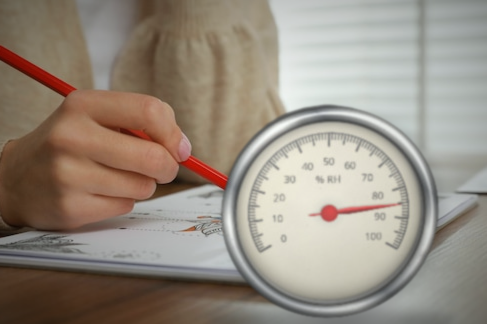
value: 85 (%)
